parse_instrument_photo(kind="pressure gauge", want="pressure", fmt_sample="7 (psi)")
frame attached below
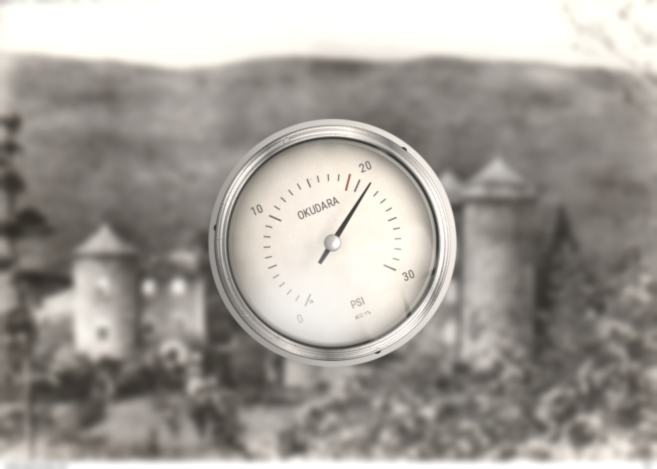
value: 21 (psi)
